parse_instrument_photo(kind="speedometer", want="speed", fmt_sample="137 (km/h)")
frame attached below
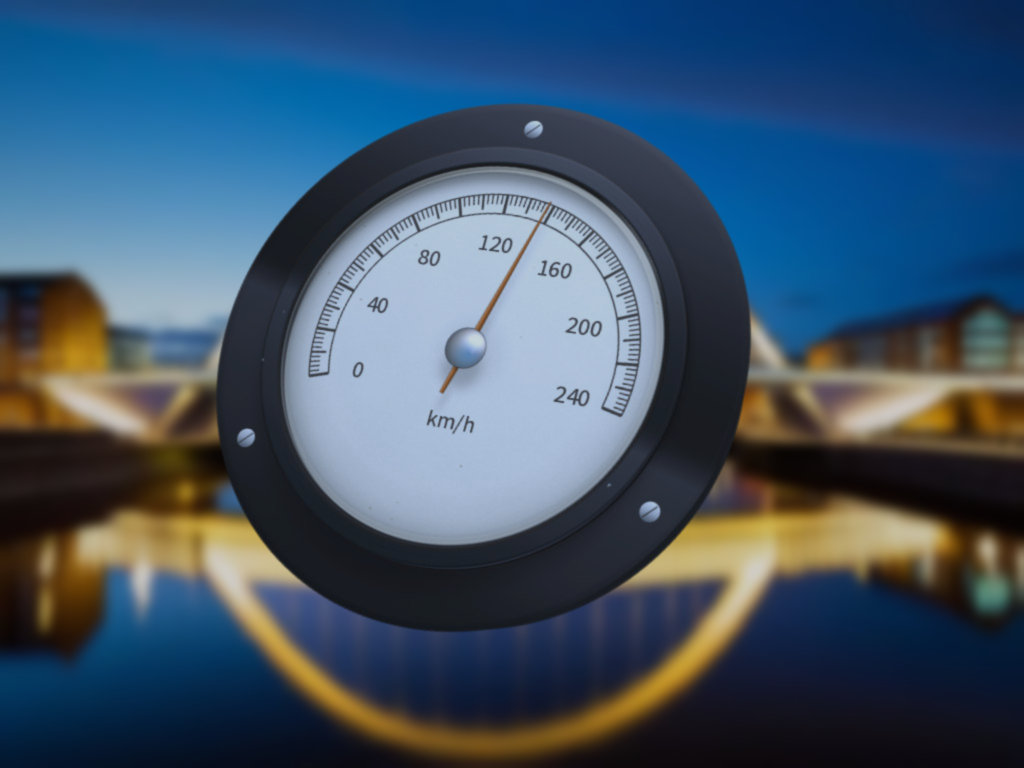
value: 140 (km/h)
